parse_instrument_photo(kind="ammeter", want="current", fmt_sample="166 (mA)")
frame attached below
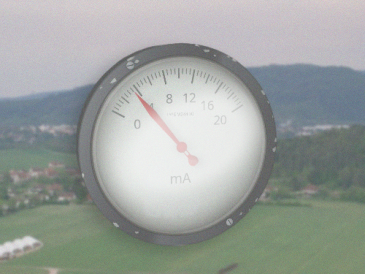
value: 3.5 (mA)
